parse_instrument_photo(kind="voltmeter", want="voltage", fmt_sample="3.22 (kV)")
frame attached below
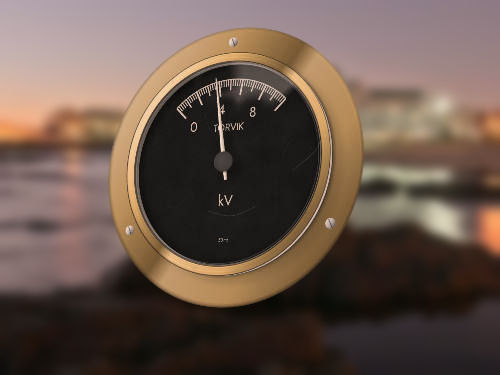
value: 4 (kV)
